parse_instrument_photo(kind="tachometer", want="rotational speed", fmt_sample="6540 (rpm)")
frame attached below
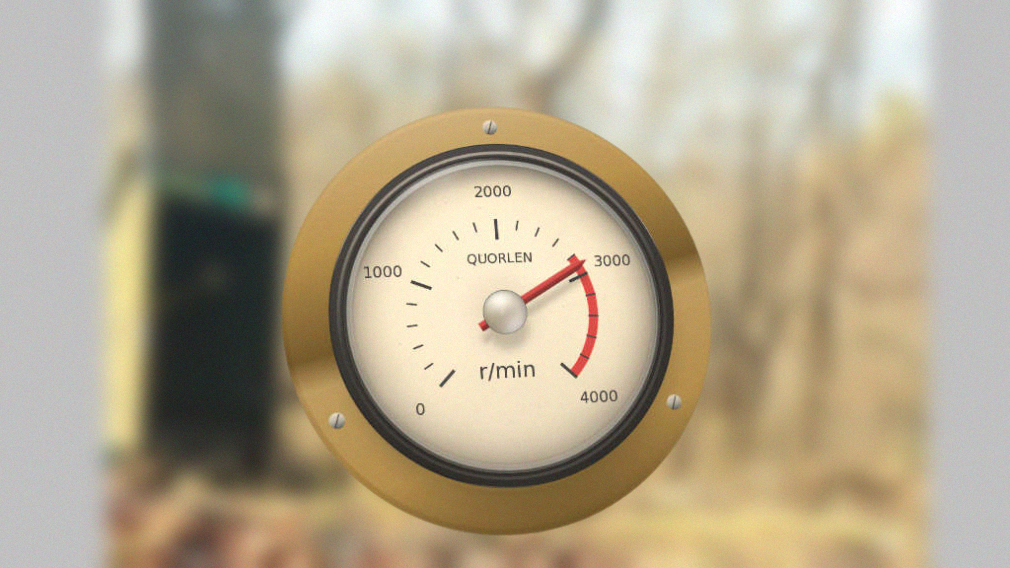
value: 2900 (rpm)
